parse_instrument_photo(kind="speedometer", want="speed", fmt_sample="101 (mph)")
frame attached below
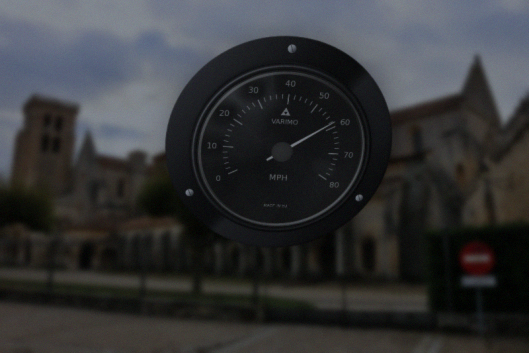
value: 58 (mph)
